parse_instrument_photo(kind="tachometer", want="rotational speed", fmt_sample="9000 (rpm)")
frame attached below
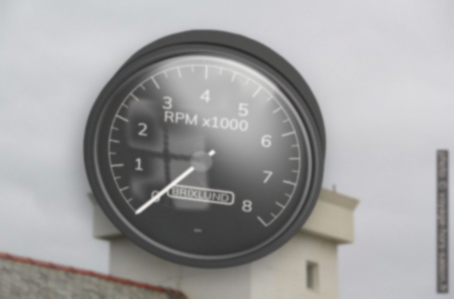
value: 0 (rpm)
